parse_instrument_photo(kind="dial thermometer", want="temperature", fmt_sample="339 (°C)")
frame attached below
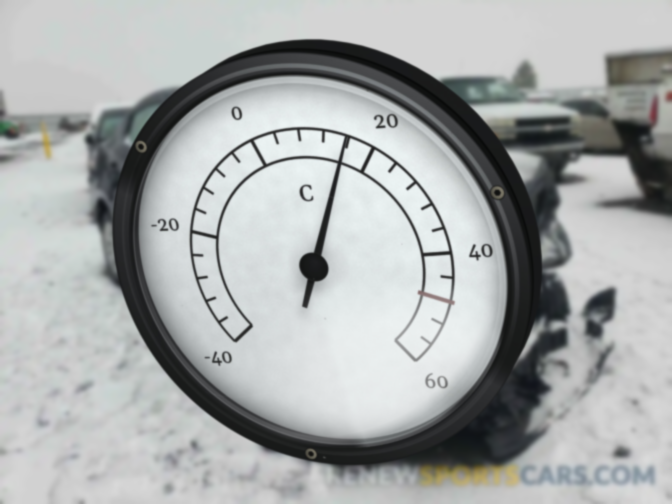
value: 16 (°C)
